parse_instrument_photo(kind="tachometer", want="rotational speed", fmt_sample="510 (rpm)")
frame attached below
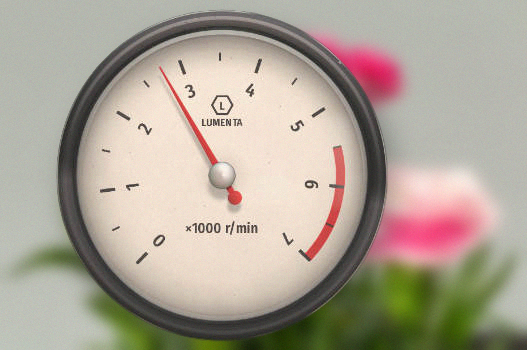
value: 2750 (rpm)
